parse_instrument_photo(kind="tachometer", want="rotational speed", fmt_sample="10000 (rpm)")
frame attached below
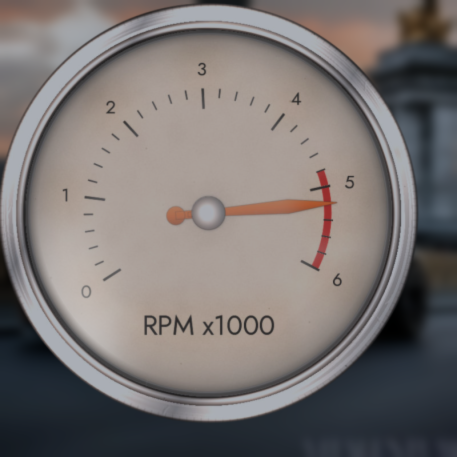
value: 5200 (rpm)
